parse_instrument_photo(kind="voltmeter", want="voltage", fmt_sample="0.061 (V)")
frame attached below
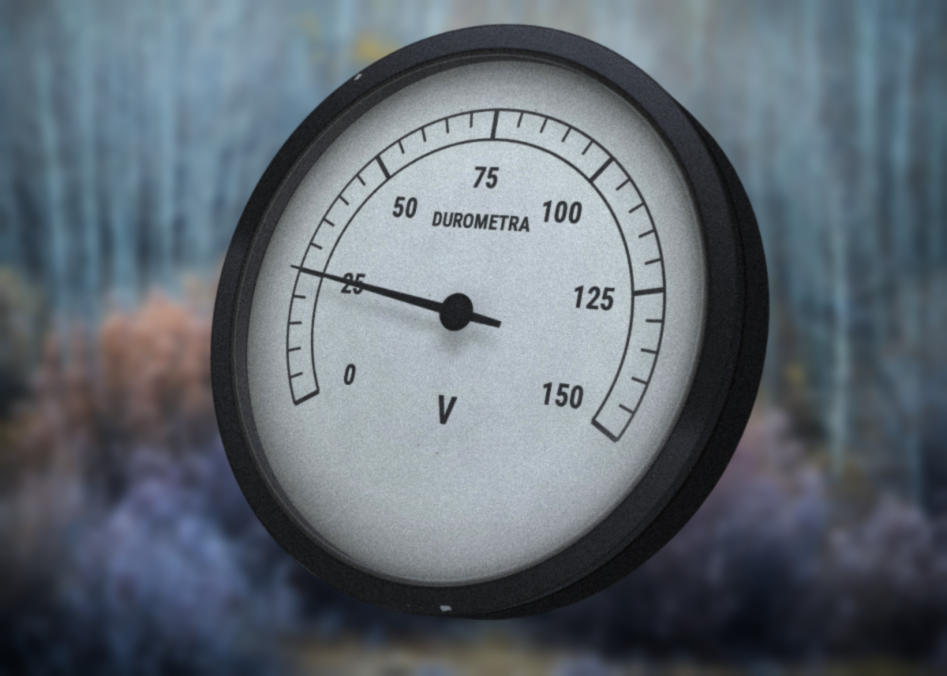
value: 25 (V)
